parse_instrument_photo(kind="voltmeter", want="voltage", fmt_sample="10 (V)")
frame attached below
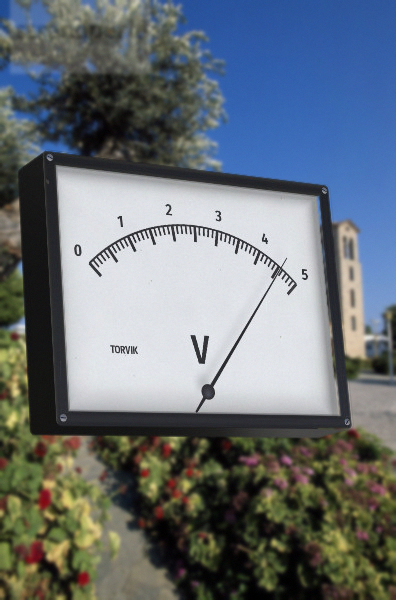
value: 4.5 (V)
